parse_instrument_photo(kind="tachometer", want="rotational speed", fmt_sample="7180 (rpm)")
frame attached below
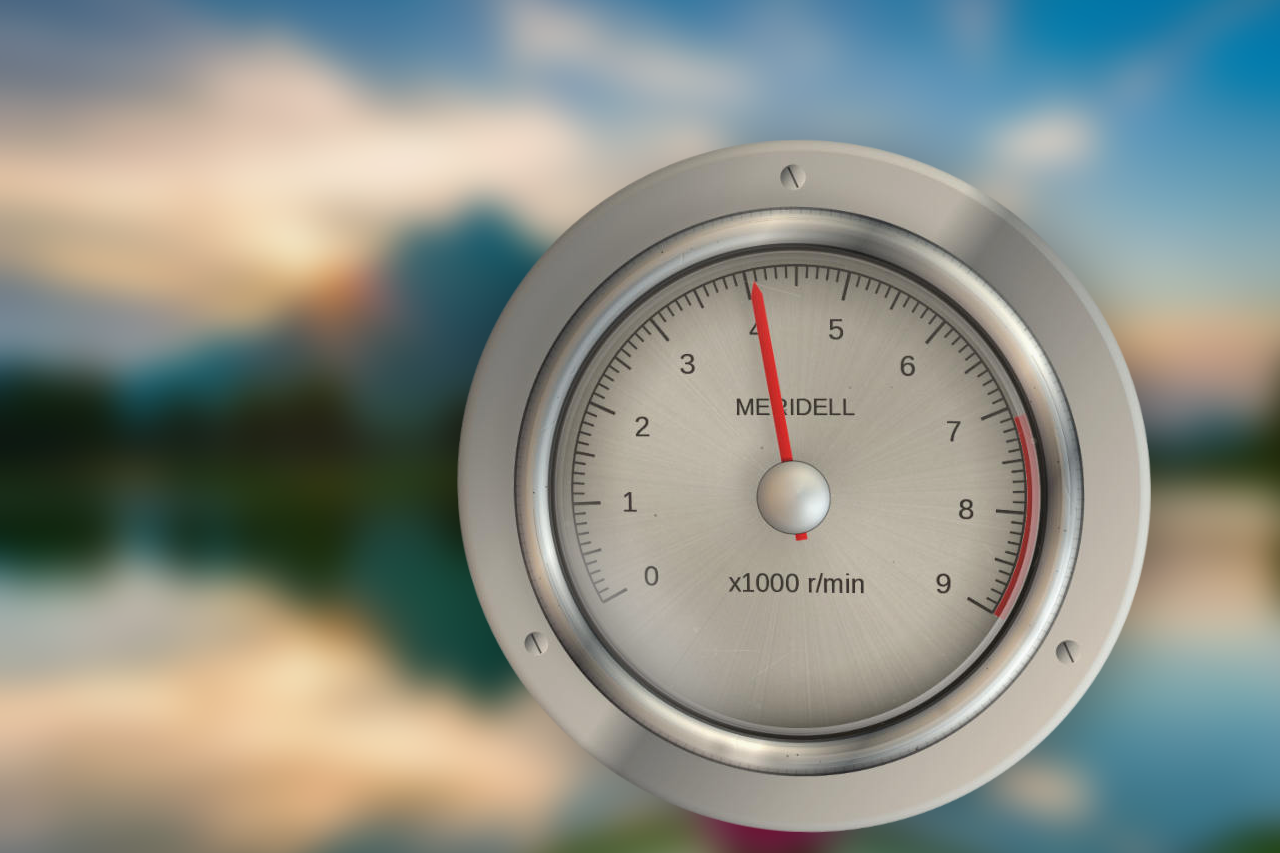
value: 4100 (rpm)
